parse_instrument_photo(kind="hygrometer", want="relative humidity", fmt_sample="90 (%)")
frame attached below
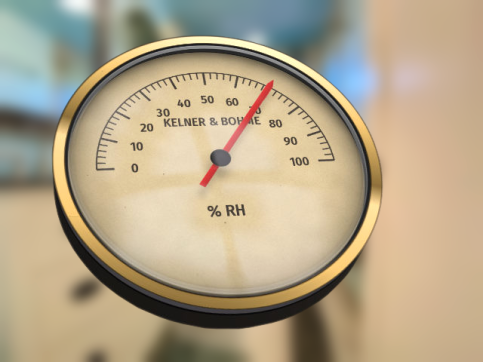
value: 70 (%)
